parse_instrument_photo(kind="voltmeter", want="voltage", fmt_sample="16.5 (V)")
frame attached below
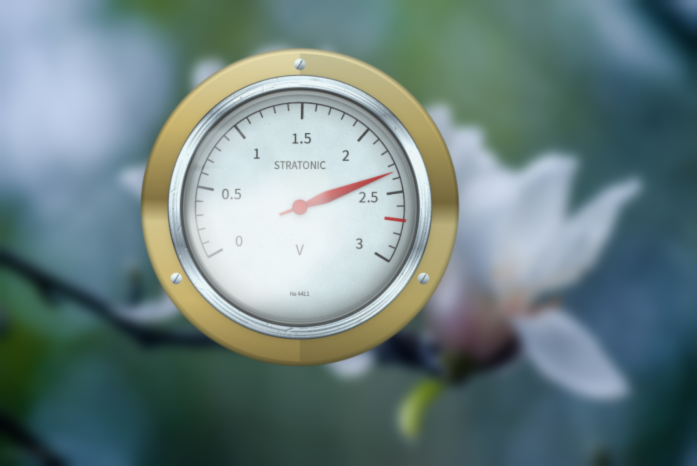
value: 2.35 (V)
